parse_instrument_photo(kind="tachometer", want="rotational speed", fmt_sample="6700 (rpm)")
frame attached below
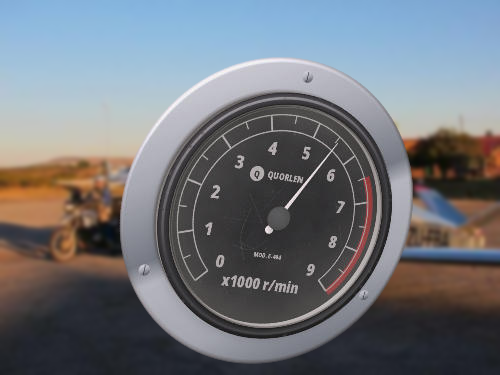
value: 5500 (rpm)
